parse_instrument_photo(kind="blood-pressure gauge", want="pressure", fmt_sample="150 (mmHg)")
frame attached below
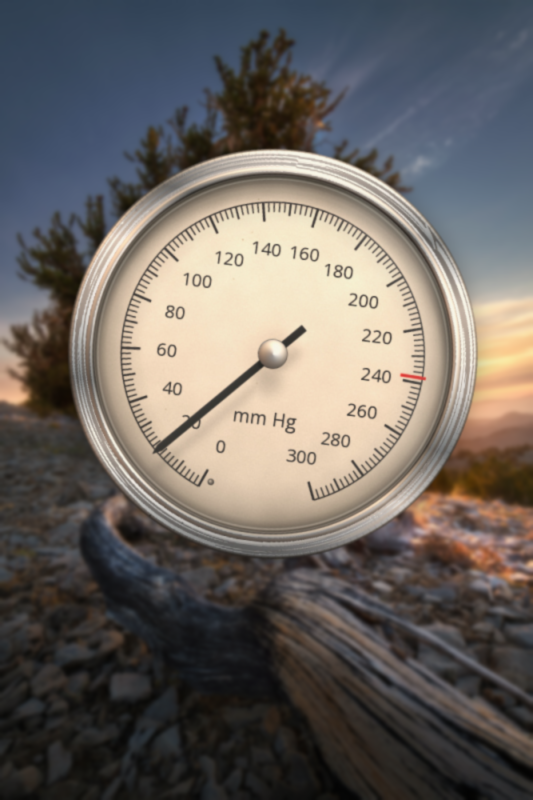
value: 20 (mmHg)
